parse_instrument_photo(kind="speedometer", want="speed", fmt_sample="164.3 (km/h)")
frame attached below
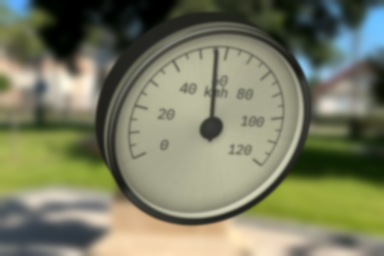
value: 55 (km/h)
